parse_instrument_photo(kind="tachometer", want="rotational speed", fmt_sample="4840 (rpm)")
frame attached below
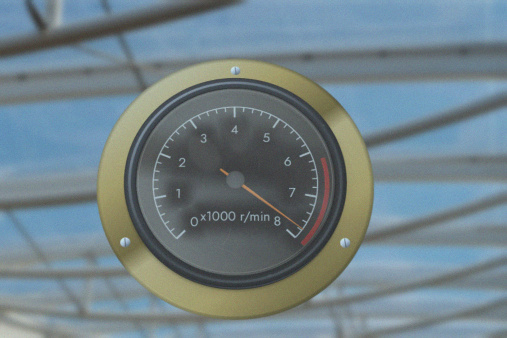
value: 7800 (rpm)
